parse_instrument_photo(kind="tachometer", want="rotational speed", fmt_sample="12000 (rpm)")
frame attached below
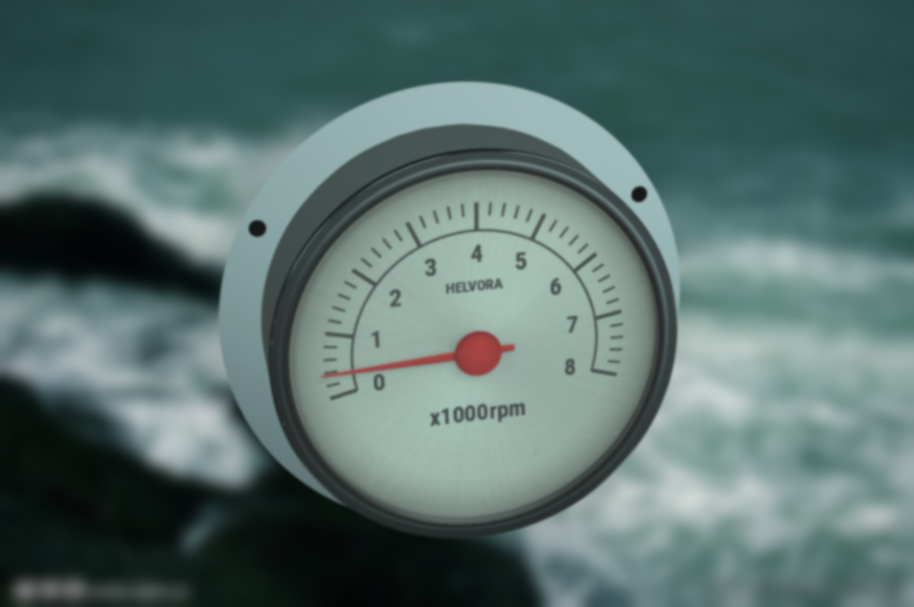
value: 400 (rpm)
